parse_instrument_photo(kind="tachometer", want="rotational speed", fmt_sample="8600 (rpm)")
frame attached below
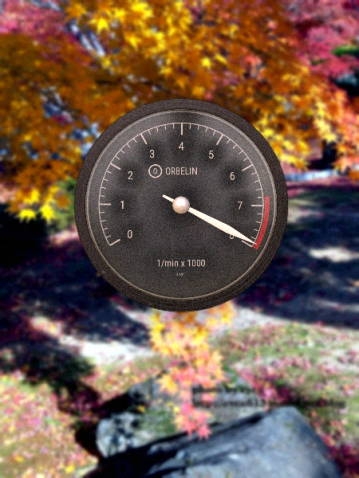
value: 7900 (rpm)
